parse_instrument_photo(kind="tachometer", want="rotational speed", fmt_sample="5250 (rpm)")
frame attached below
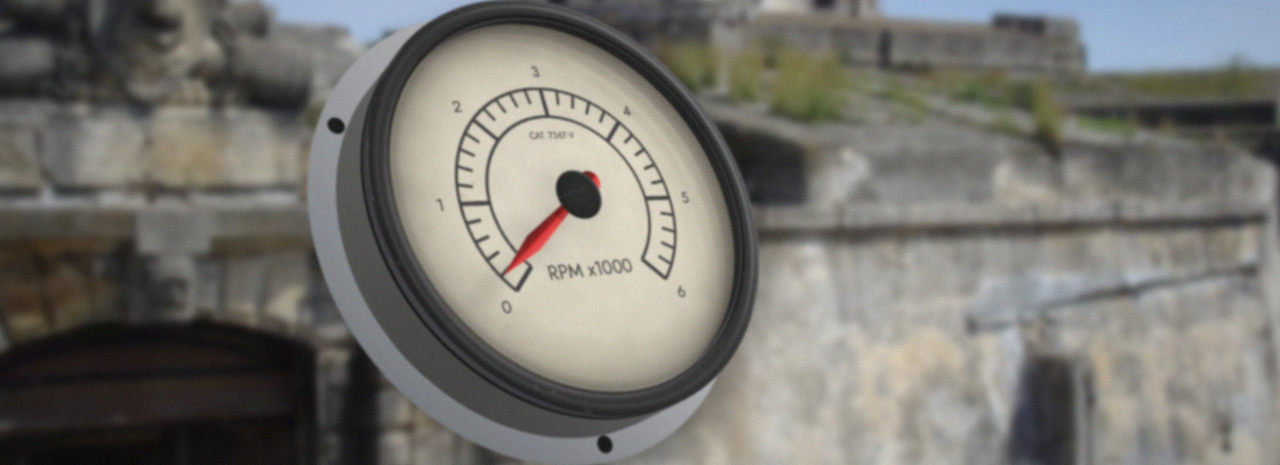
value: 200 (rpm)
